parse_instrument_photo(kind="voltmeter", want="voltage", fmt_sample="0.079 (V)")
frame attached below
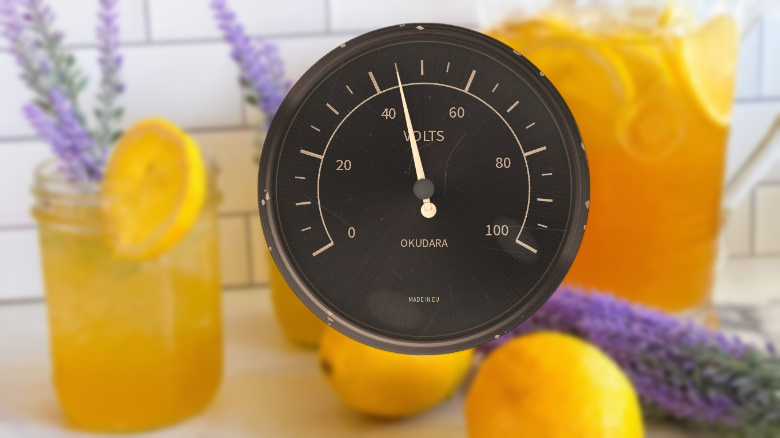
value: 45 (V)
